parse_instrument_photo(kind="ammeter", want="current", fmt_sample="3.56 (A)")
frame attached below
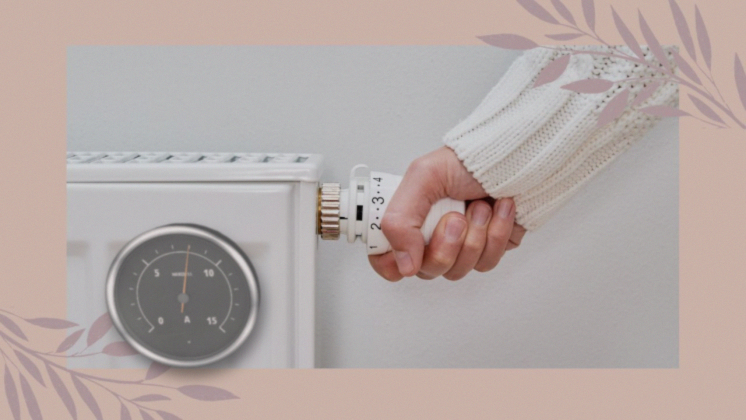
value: 8 (A)
